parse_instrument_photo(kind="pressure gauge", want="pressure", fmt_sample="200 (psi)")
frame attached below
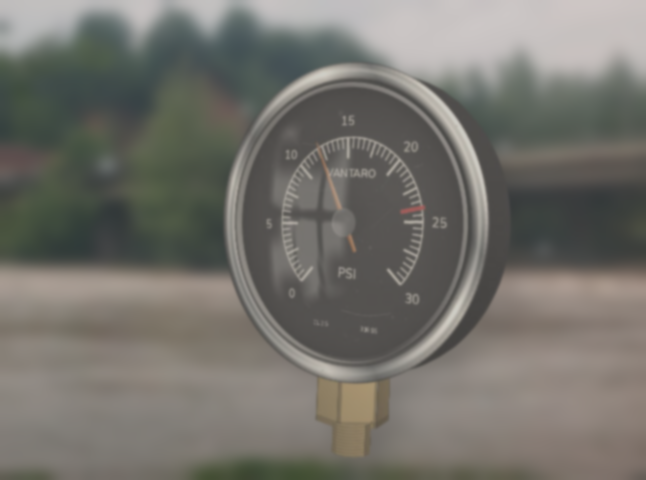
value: 12.5 (psi)
